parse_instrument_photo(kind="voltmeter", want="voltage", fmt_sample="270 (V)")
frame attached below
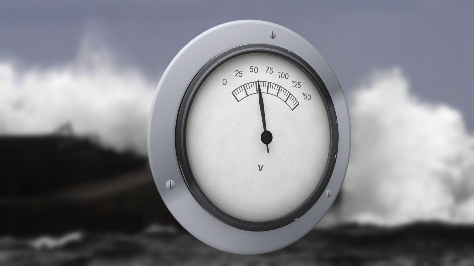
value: 50 (V)
